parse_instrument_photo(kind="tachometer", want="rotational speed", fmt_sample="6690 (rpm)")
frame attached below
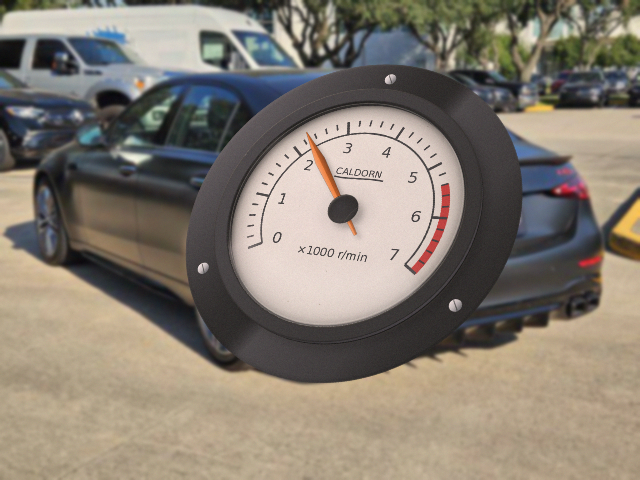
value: 2300 (rpm)
